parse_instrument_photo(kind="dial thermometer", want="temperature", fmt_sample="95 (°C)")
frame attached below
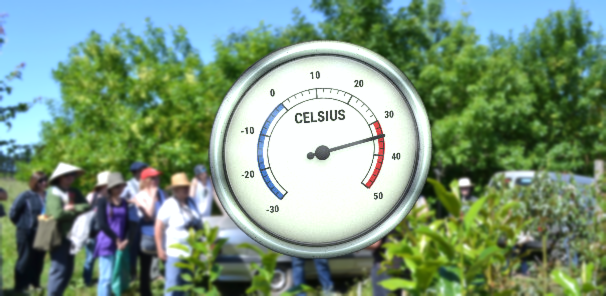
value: 34 (°C)
